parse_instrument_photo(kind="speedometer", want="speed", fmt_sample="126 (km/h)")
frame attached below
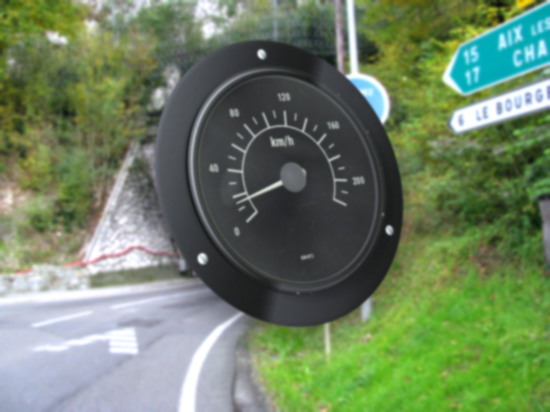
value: 15 (km/h)
